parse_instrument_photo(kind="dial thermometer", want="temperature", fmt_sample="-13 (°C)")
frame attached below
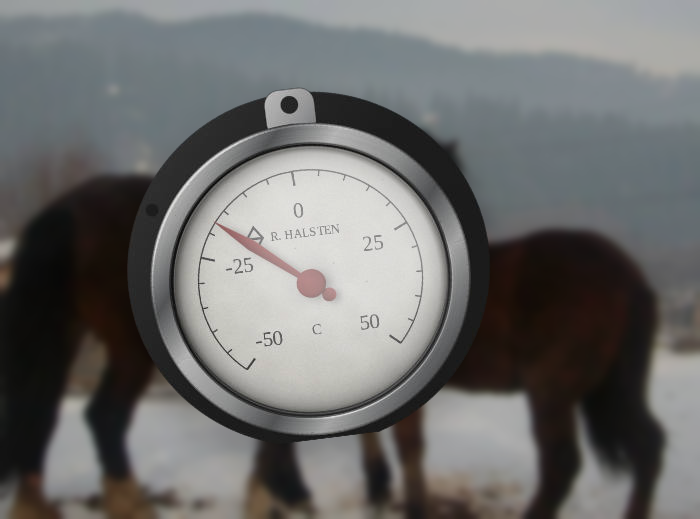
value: -17.5 (°C)
